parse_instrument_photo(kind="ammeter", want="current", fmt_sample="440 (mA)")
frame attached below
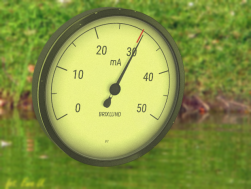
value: 30 (mA)
